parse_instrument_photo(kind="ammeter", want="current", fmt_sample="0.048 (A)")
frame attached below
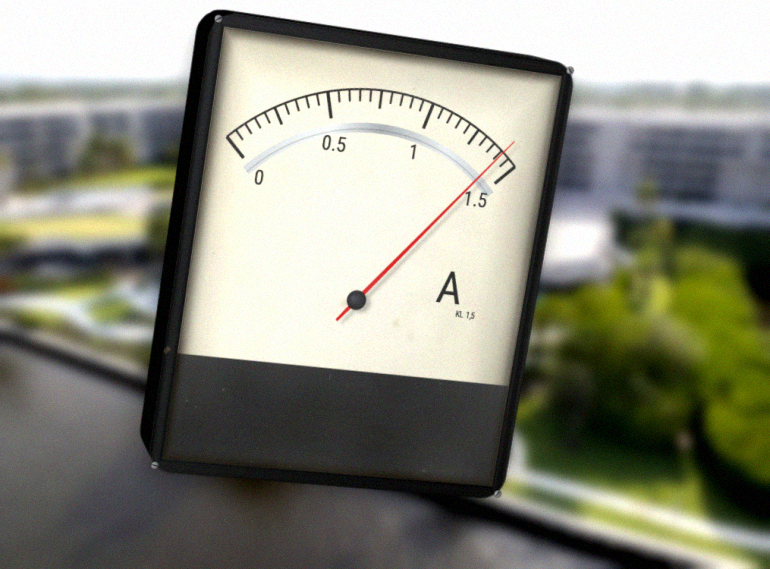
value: 1.4 (A)
